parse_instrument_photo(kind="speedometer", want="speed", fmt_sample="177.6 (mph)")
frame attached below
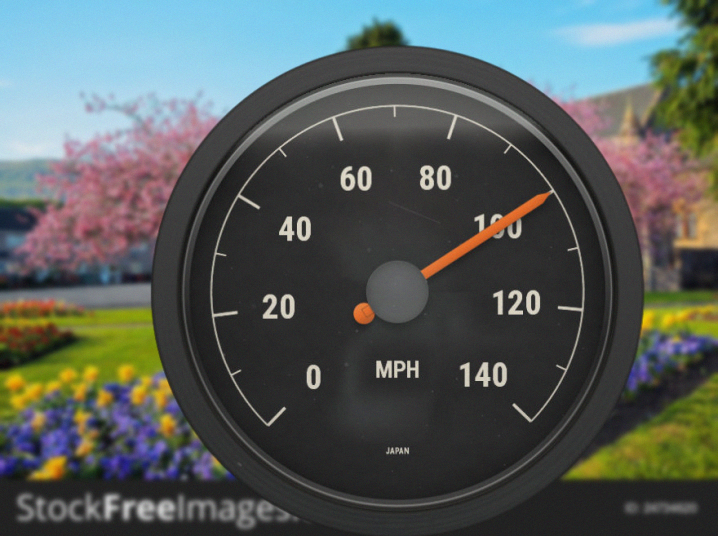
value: 100 (mph)
